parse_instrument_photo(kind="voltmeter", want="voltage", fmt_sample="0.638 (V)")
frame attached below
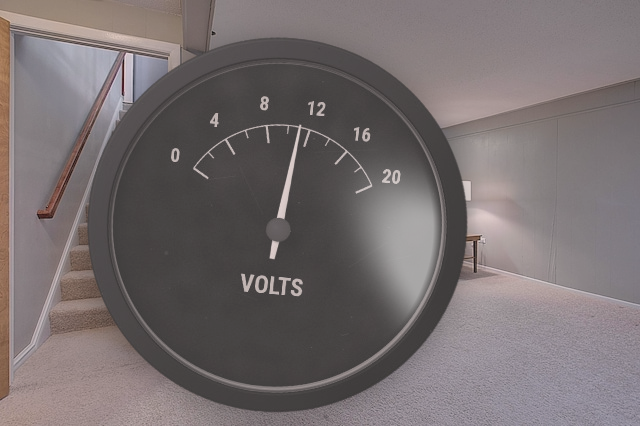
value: 11 (V)
